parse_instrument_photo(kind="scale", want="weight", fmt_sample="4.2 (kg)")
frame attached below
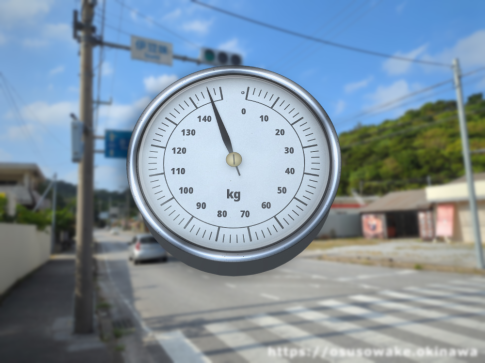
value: 146 (kg)
